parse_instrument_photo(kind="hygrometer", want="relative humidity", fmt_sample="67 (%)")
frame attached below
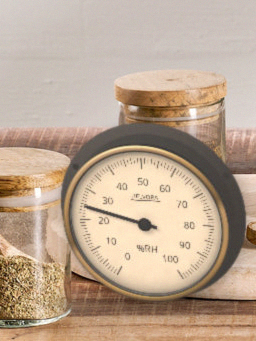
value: 25 (%)
